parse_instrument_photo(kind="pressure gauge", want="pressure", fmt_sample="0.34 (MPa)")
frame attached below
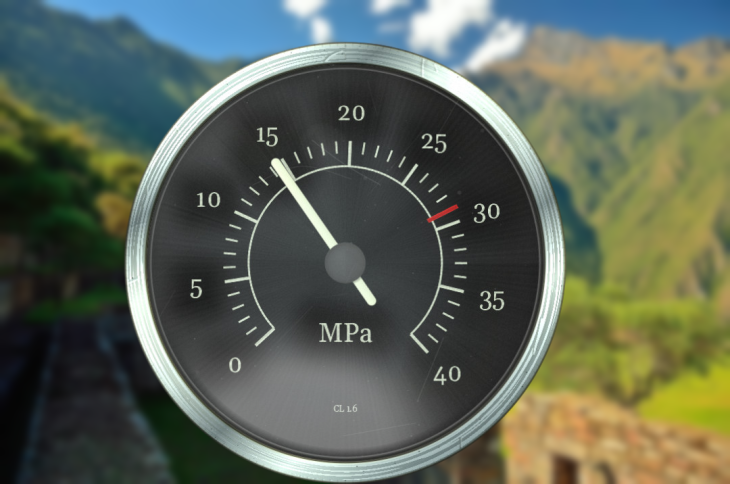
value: 14.5 (MPa)
